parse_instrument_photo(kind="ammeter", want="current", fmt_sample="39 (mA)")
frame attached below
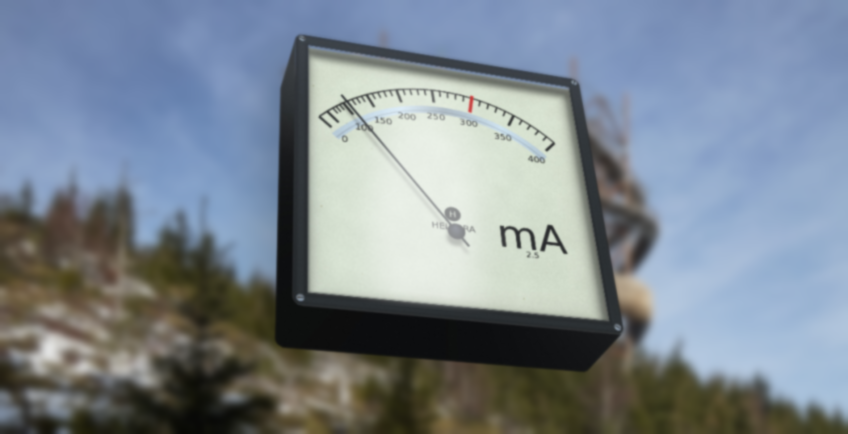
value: 100 (mA)
